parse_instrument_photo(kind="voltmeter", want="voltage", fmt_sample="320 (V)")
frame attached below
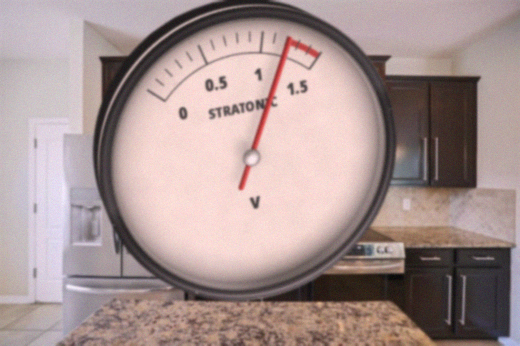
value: 1.2 (V)
